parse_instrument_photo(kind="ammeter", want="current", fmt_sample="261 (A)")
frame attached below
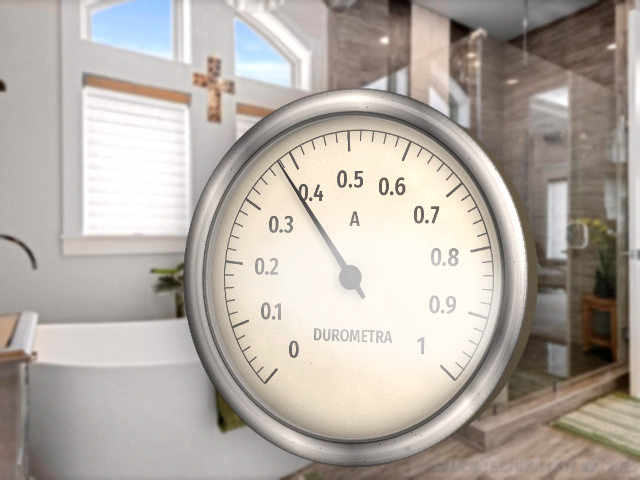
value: 0.38 (A)
